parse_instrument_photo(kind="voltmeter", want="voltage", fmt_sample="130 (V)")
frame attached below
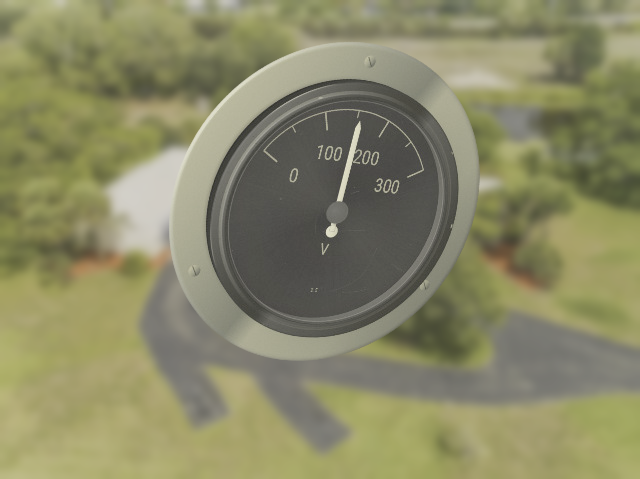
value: 150 (V)
